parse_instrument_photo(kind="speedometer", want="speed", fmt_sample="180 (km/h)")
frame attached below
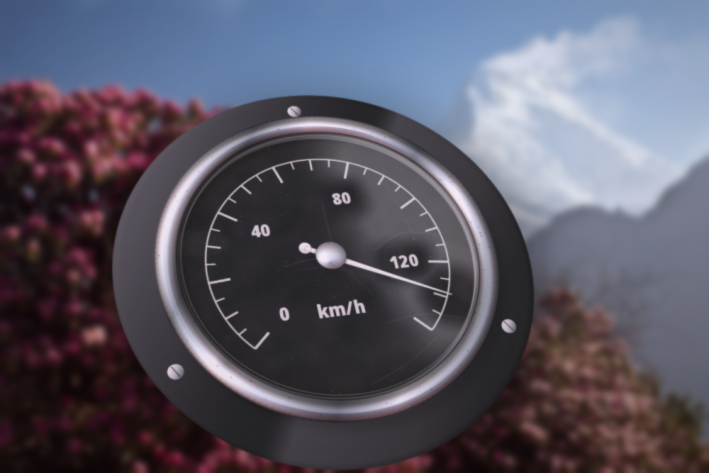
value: 130 (km/h)
